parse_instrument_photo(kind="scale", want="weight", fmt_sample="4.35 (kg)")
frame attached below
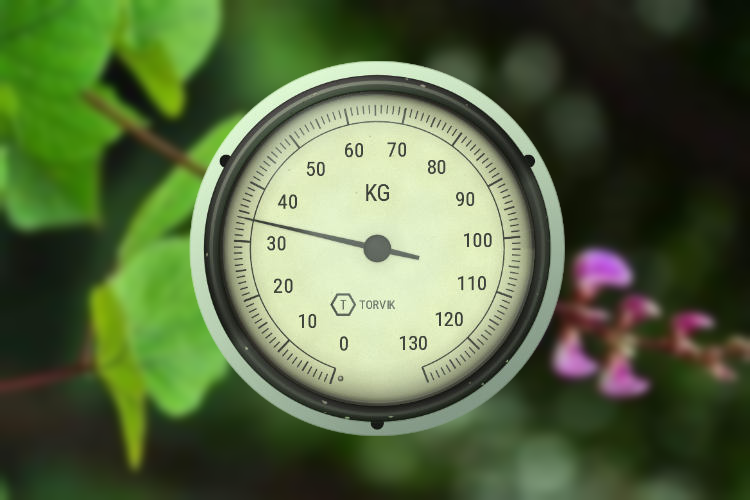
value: 34 (kg)
